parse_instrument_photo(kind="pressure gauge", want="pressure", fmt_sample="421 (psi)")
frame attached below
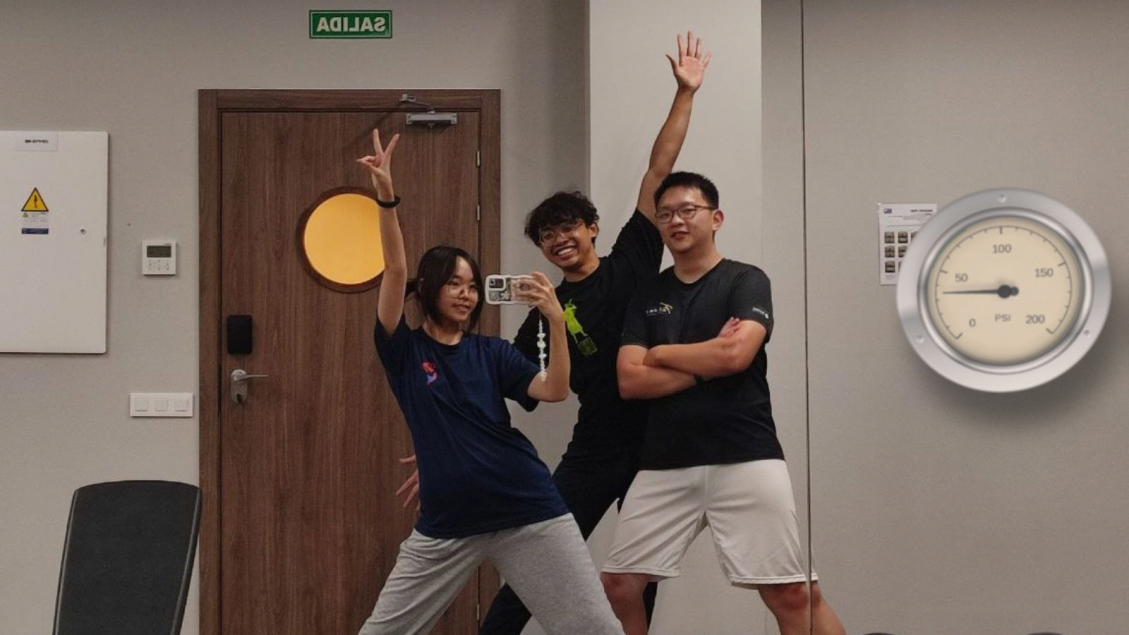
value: 35 (psi)
